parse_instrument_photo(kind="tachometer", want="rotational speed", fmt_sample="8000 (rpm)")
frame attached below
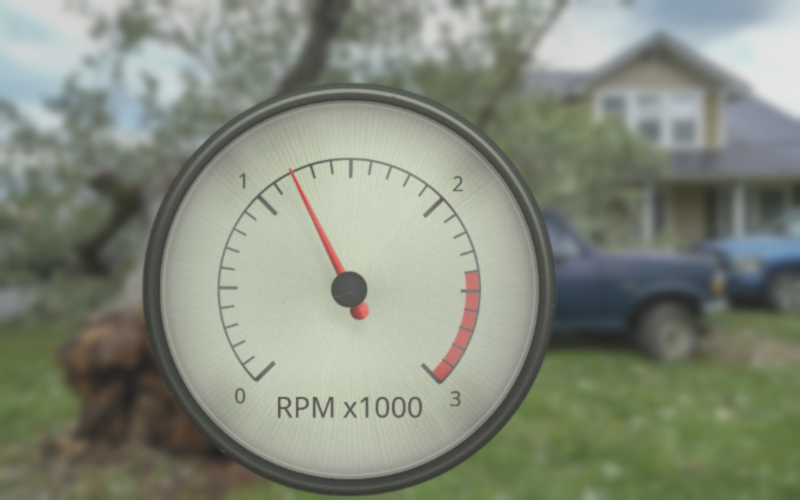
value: 1200 (rpm)
